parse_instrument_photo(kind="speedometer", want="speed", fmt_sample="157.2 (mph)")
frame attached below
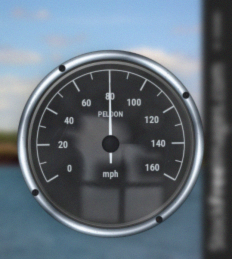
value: 80 (mph)
